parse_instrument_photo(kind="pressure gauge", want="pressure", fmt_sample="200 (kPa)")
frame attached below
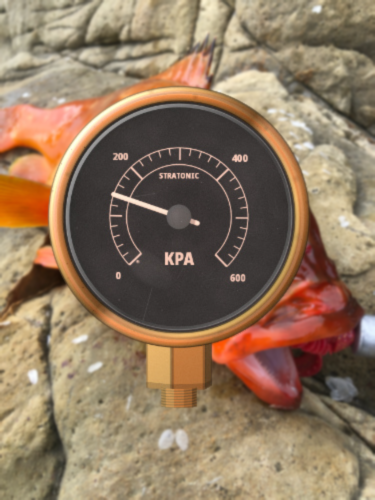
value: 140 (kPa)
